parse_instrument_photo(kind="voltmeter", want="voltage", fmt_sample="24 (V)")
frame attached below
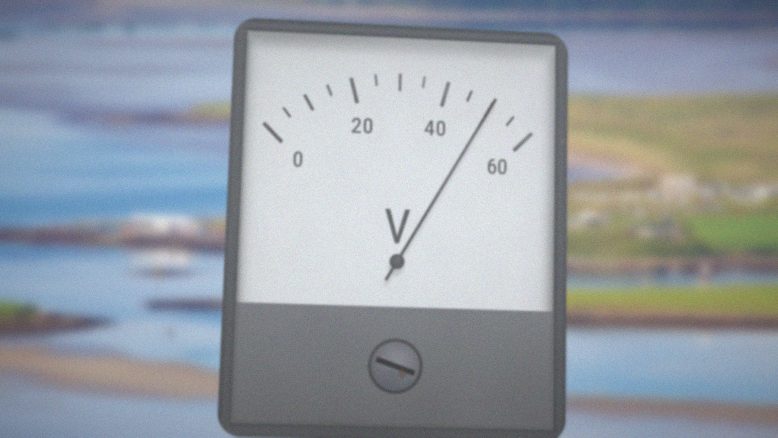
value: 50 (V)
